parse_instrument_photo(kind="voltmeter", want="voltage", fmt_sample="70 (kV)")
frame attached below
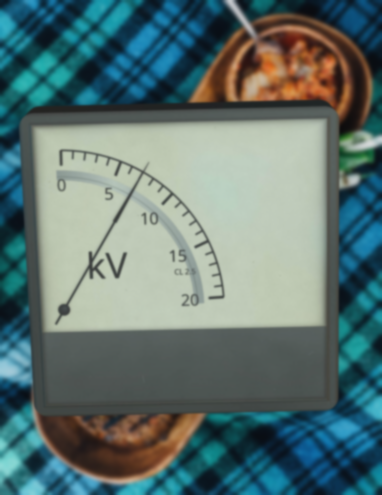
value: 7 (kV)
